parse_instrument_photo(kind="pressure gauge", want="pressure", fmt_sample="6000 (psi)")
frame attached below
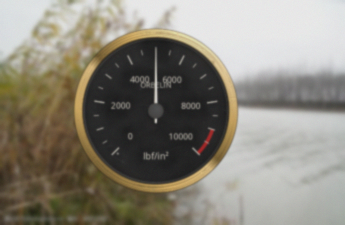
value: 5000 (psi)
